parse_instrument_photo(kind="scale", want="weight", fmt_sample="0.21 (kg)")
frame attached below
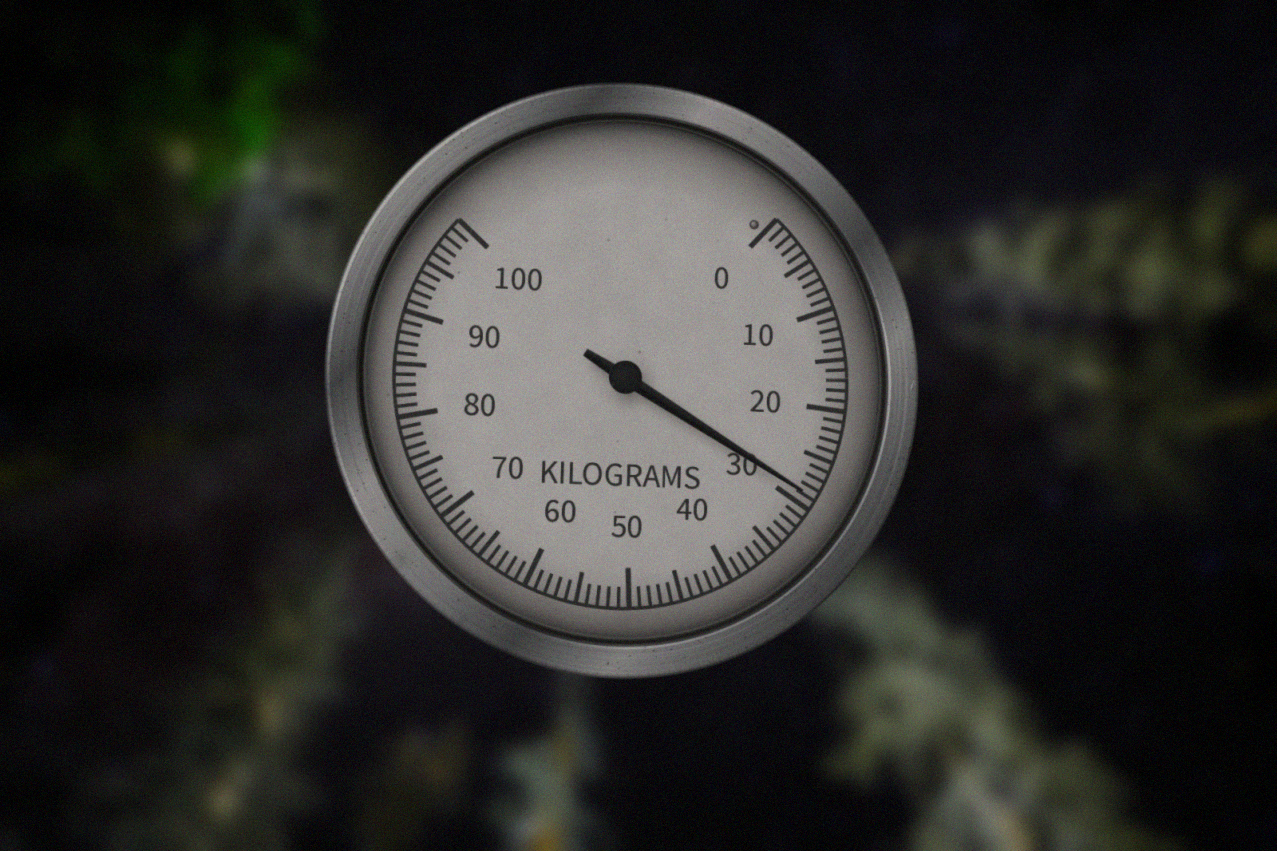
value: 29 (kg)
